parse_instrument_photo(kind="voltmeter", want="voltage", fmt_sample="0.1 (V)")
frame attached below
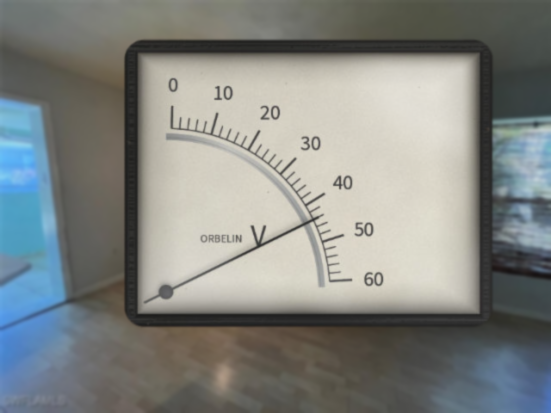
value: 44 (V)
